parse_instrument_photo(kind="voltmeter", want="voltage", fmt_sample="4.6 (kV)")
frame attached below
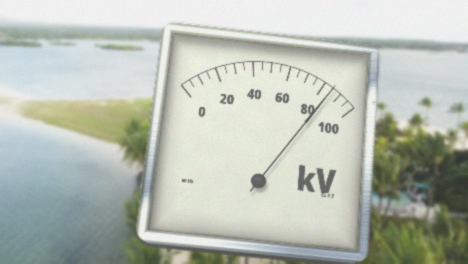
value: 85 (kV)
